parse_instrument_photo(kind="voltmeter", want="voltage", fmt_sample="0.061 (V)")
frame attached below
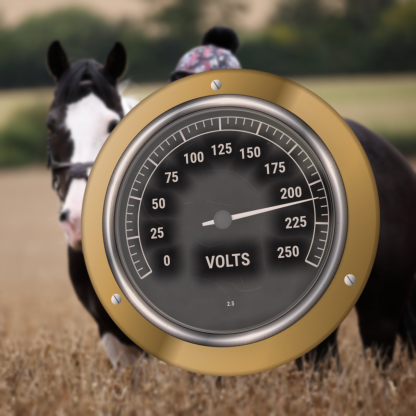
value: 210 (V)
